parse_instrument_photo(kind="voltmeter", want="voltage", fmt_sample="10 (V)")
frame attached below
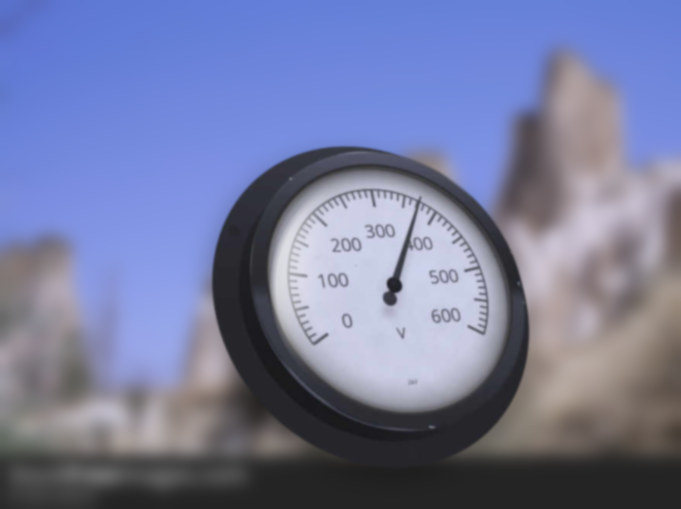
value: 370 (V)
